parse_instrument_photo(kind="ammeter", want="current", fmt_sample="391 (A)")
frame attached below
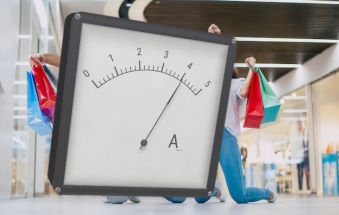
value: 4 (A)
